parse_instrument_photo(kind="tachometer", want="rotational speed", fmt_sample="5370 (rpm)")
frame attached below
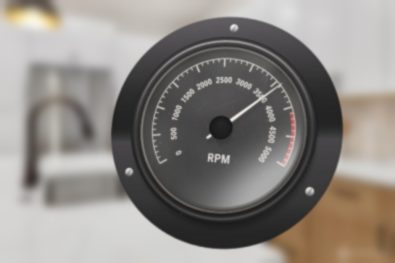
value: 3600 (rpm)
